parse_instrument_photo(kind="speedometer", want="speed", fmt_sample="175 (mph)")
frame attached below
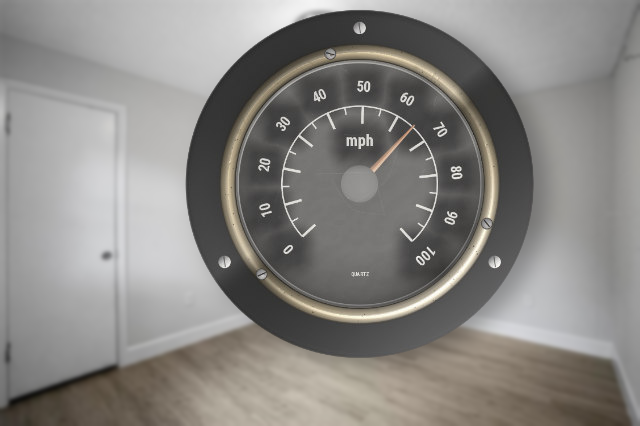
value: 65 (mph)
